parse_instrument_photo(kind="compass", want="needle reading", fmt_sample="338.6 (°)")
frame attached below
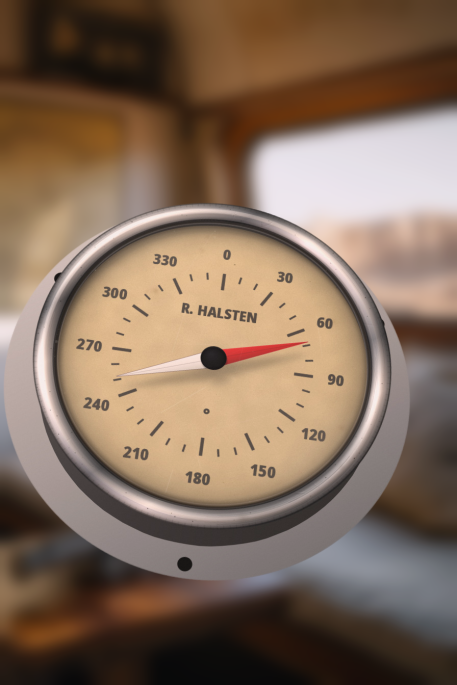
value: 70 (°)
